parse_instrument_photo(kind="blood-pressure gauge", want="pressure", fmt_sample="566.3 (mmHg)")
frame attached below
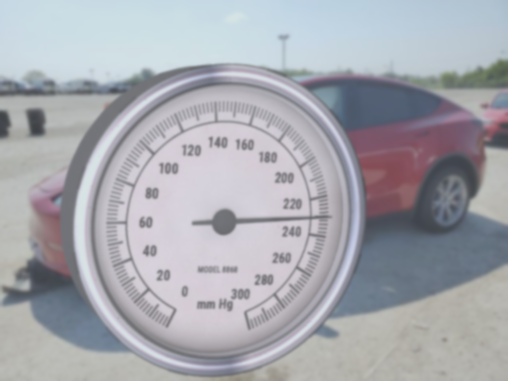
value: 230 (mmHg)
